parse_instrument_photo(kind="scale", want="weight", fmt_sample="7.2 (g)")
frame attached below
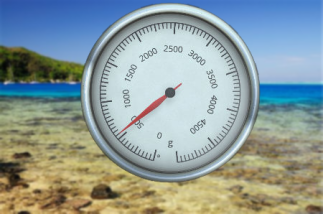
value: 550 (g)
